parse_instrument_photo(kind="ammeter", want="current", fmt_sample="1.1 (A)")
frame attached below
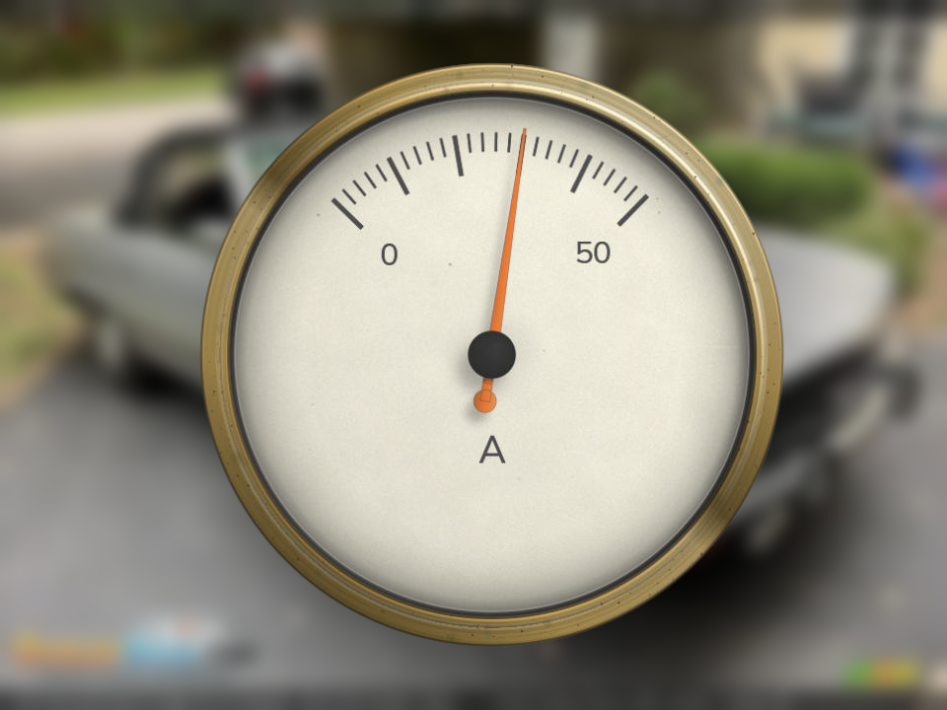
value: 30 (A)
